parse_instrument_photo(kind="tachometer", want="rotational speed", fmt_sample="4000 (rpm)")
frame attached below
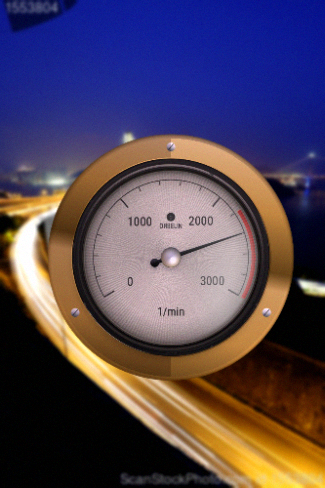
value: 2400 (rpm)
